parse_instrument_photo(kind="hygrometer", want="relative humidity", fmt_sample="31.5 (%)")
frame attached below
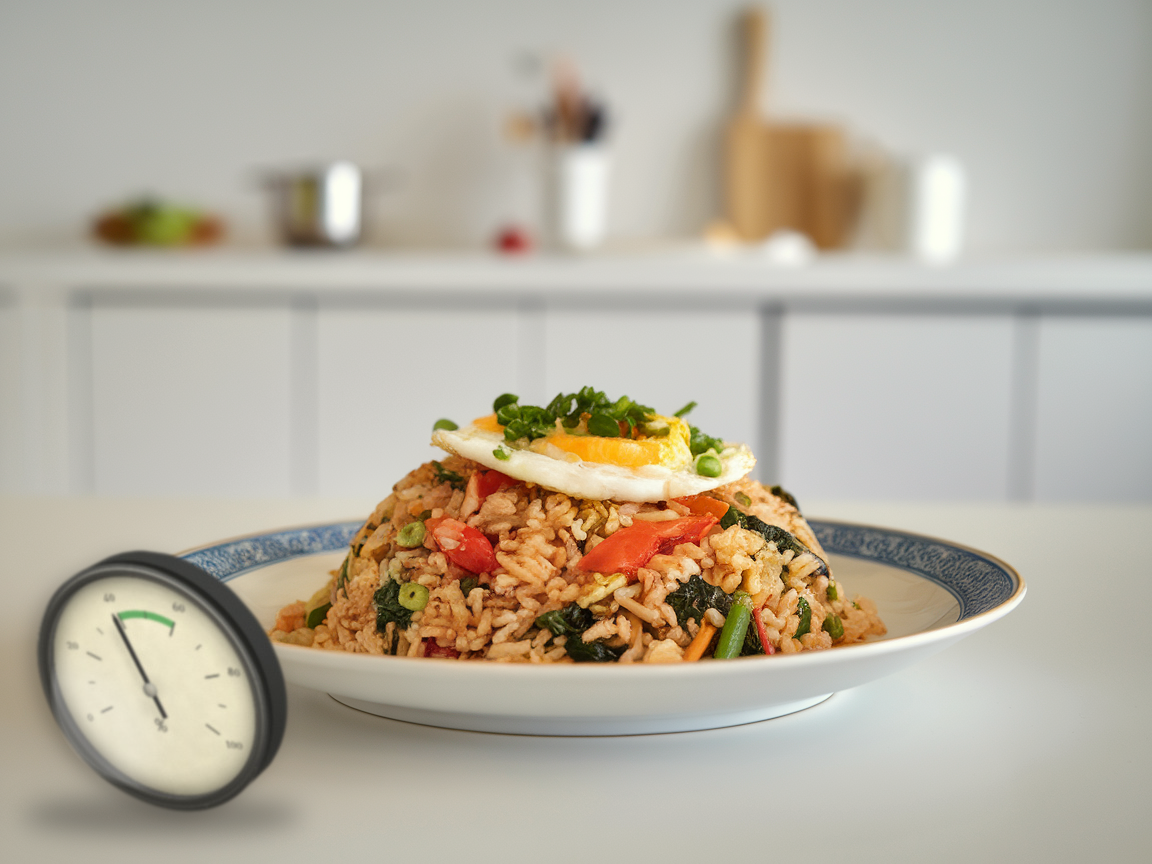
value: 40 (%)
